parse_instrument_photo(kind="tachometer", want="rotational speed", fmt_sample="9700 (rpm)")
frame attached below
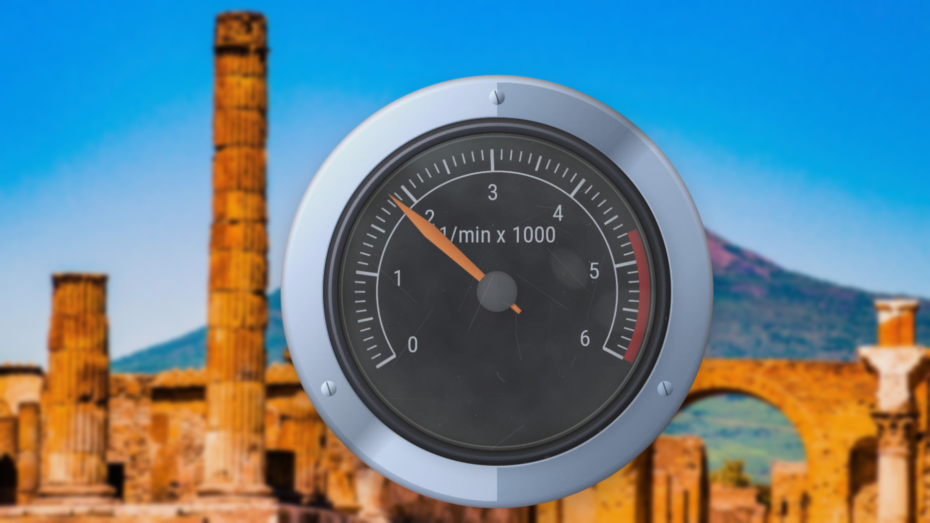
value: 1850 (rpm)
